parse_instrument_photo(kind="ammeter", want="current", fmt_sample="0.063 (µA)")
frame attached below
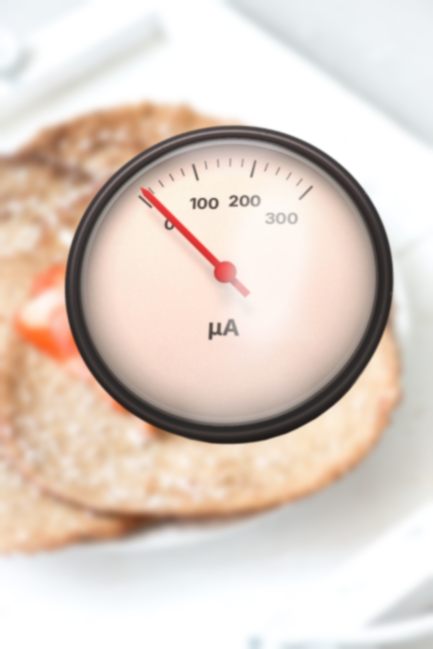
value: 10 (µA)
